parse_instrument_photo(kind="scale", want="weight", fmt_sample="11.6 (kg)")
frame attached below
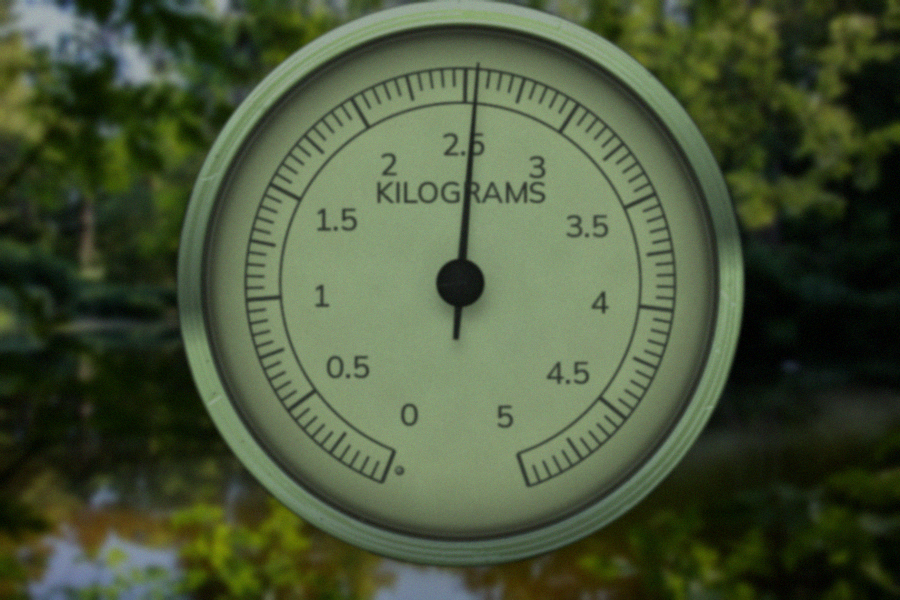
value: 2.55 (kg)
